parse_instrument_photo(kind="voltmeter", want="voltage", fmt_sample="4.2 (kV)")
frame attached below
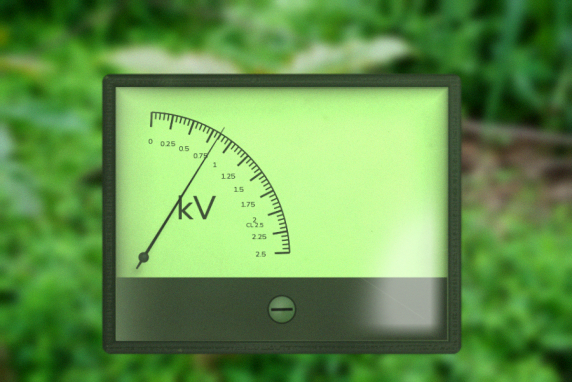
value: 0.85 (kV)
